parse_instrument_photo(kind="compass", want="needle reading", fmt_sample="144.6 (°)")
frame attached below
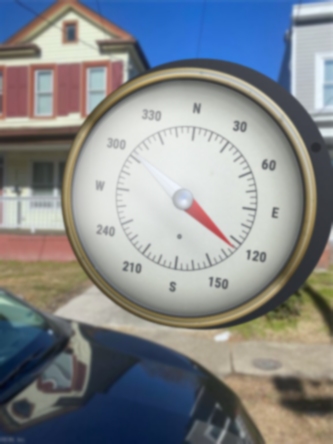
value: 125 (°)
